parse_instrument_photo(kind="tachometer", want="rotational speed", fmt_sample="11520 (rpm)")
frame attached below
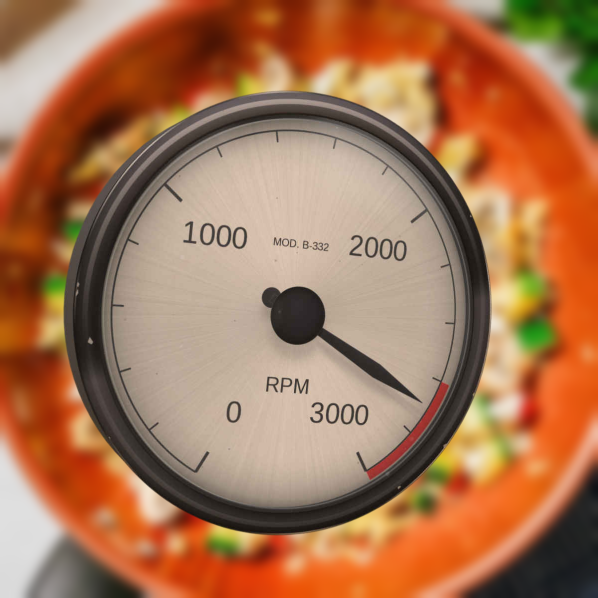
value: 2700 (rpm)
